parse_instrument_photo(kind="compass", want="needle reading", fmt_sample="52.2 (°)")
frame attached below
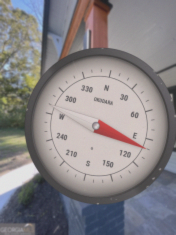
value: 100 (°)
